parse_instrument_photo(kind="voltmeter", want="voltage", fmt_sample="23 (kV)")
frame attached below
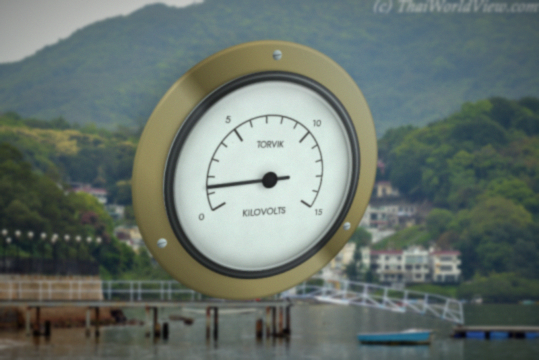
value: 1.5 (kV)
